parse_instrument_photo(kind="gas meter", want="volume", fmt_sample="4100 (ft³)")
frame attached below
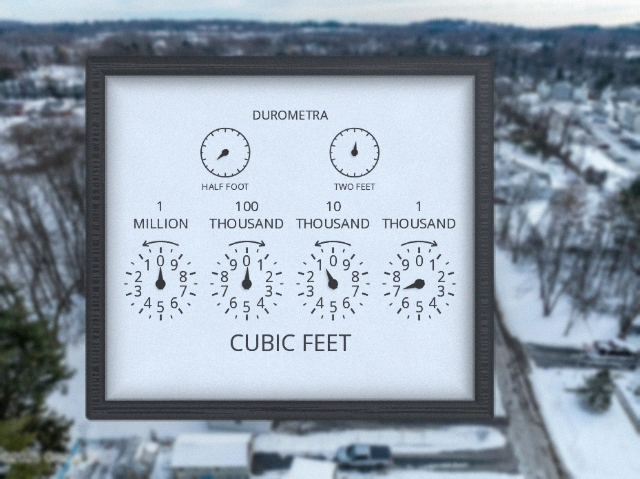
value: 700 (ft³)
